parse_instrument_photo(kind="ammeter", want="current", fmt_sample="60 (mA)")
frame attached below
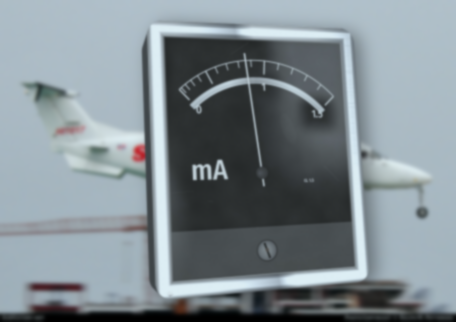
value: 0.85 (mA)
